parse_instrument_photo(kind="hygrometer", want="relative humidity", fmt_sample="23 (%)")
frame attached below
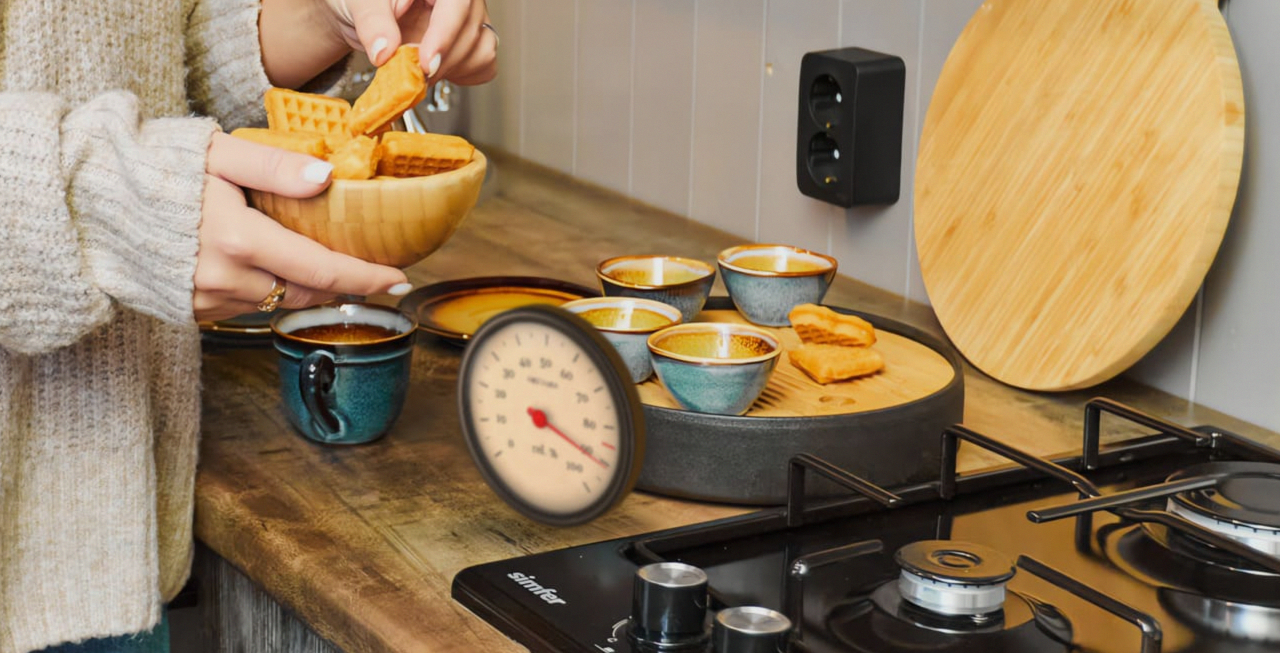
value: 90 (%)
